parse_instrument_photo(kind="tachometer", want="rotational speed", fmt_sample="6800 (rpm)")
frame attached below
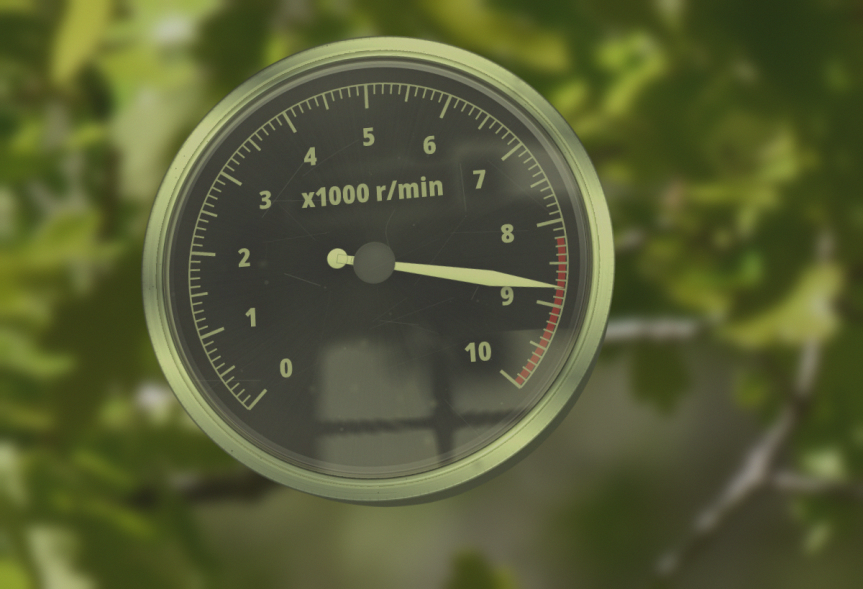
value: 8800 (rpm)
